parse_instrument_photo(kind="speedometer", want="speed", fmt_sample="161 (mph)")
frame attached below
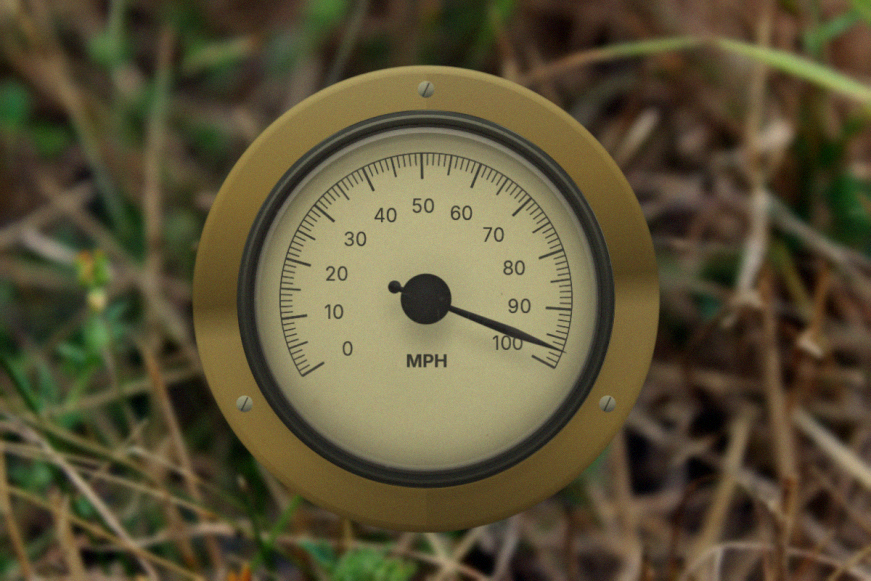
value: 97 (mph)
